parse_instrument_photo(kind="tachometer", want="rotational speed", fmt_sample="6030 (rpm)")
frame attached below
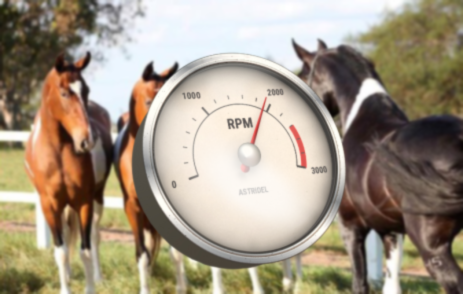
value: 1900 (rpm)
